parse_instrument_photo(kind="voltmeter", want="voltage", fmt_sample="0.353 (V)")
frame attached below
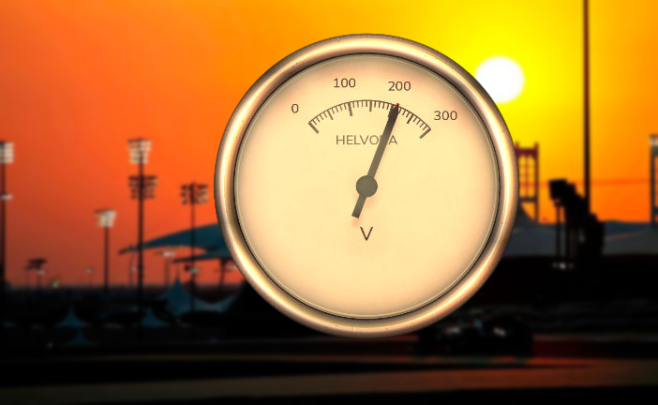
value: 210 (V)
